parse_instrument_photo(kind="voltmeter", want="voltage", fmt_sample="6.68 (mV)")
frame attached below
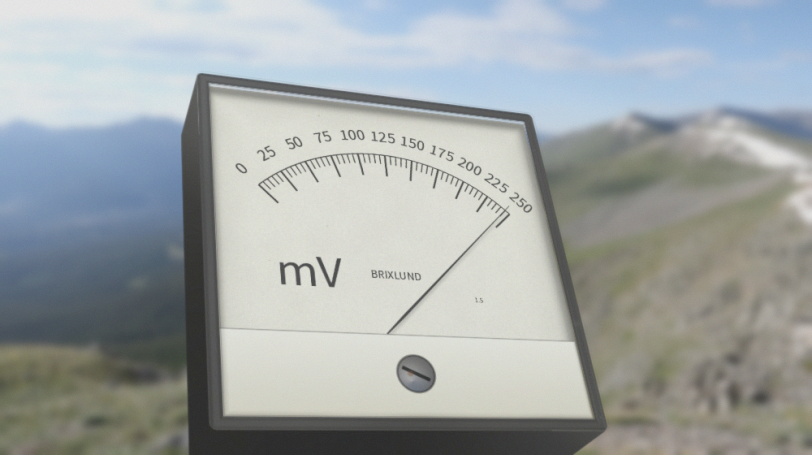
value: 245 (mV)
